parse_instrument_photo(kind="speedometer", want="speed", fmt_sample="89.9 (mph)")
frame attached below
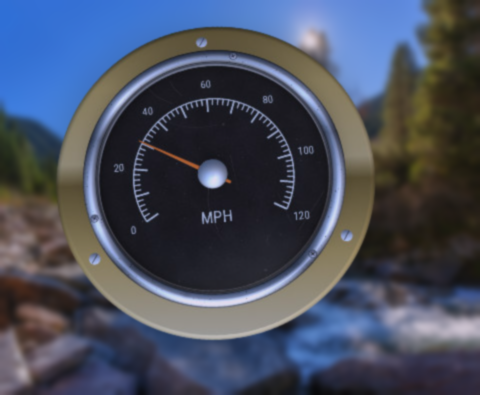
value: 30 (mph)
